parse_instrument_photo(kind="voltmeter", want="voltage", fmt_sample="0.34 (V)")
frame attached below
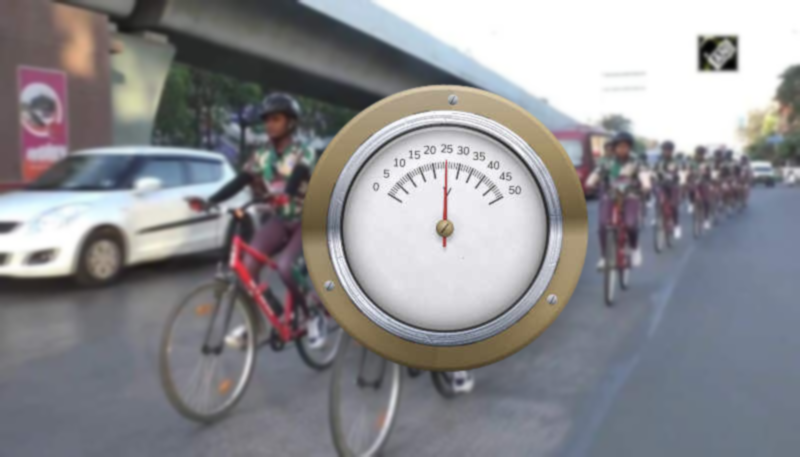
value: 25 (V)
